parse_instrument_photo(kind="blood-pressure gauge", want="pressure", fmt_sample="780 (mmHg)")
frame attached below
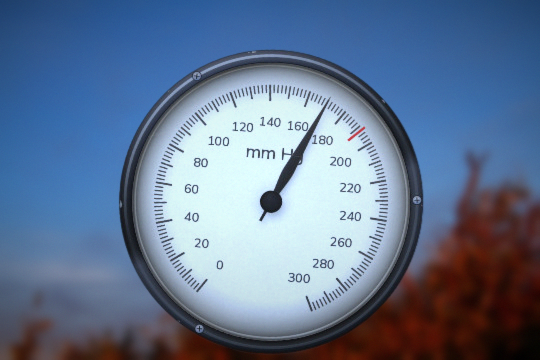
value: 170 (mmHg)
